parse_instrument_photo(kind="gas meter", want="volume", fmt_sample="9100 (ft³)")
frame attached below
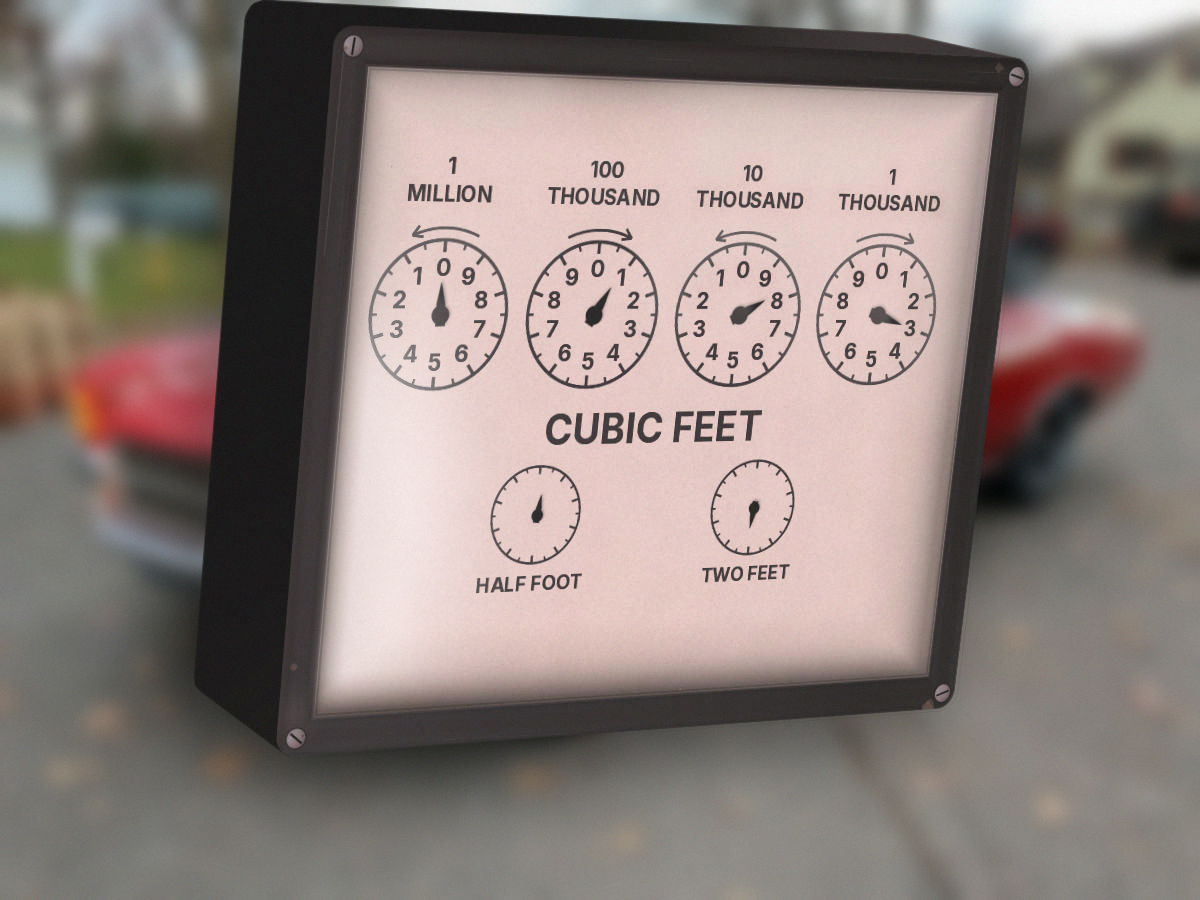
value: 8300 (ft³)
